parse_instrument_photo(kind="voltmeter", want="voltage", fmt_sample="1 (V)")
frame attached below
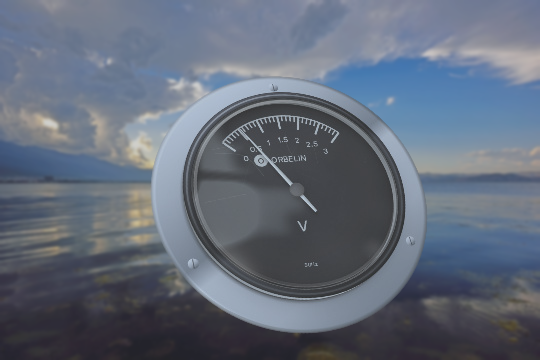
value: 0.5 (V)
